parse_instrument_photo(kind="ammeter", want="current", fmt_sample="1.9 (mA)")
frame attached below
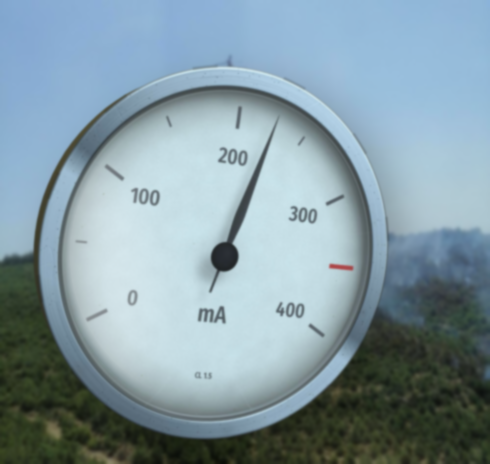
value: 225 (mA)
